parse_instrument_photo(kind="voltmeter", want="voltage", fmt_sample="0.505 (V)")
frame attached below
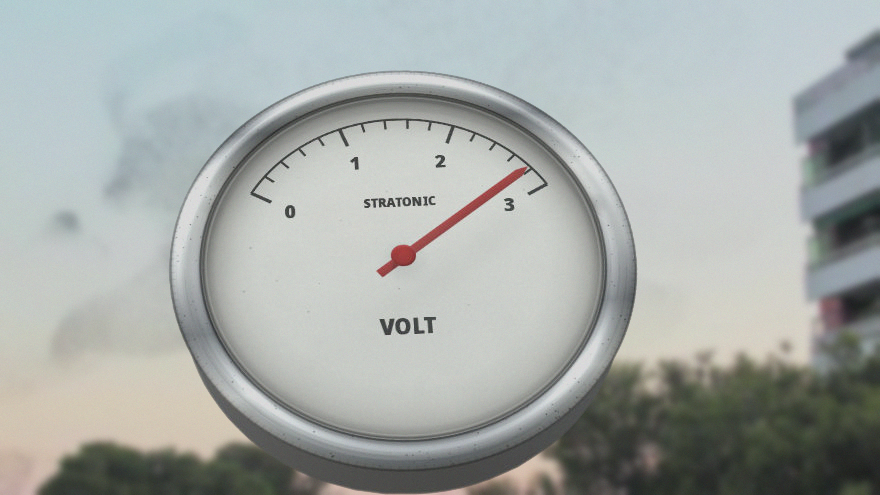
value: 2.8 (V)
